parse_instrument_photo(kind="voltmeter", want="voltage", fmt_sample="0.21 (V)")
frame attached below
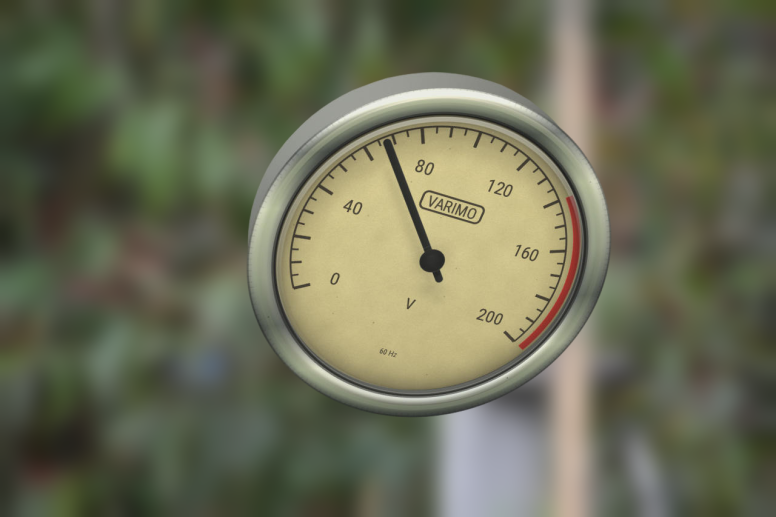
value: 67.5 (V)
